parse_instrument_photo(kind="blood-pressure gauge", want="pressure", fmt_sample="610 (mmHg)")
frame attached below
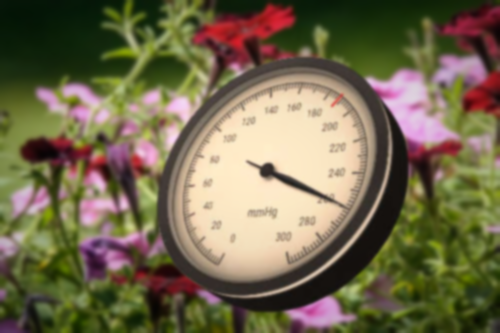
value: 260 (mmHg)
